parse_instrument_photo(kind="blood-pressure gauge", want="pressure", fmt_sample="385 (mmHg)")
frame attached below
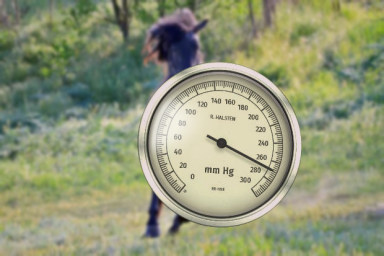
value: 270 (mmHg)
